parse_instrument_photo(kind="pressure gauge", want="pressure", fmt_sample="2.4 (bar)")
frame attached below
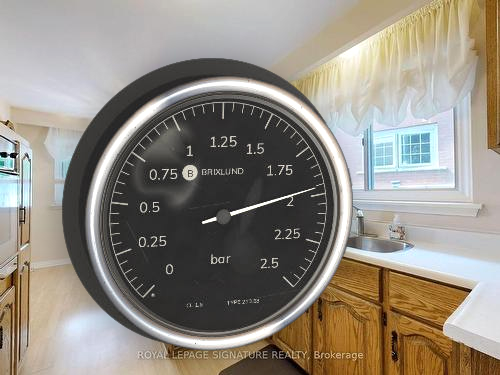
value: 1.95 (bar)
